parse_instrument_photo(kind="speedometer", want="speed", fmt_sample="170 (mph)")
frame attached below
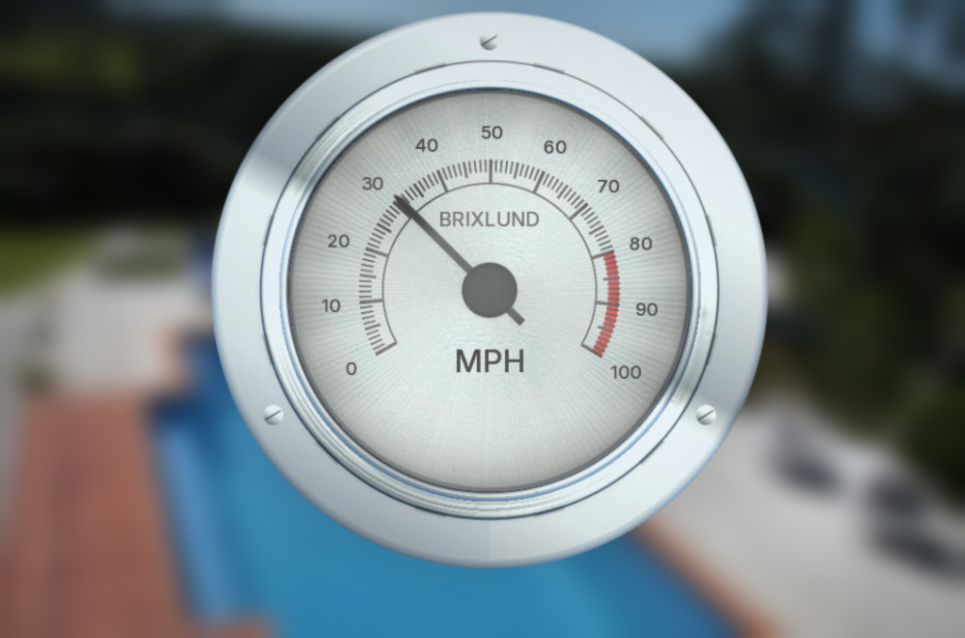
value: 31 (mph)
